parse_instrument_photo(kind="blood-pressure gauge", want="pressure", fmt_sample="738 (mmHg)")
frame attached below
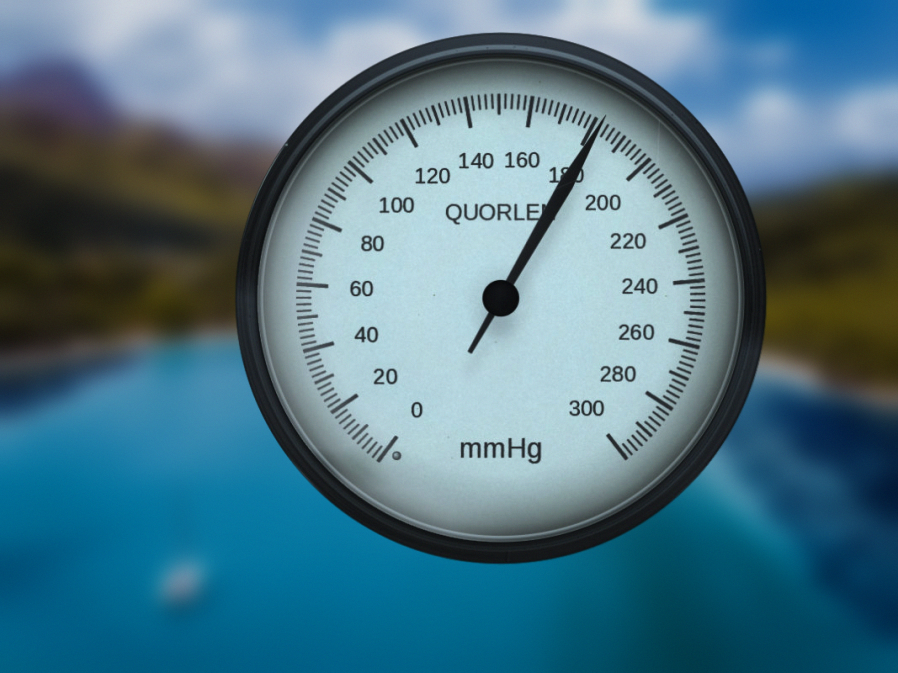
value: 182 (mmHg)
